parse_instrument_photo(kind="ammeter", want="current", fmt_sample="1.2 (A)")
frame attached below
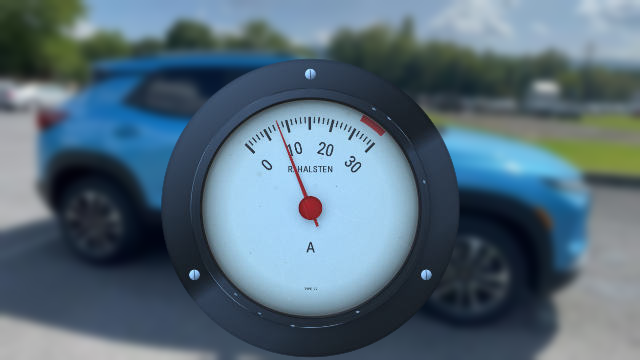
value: 8 (A)
